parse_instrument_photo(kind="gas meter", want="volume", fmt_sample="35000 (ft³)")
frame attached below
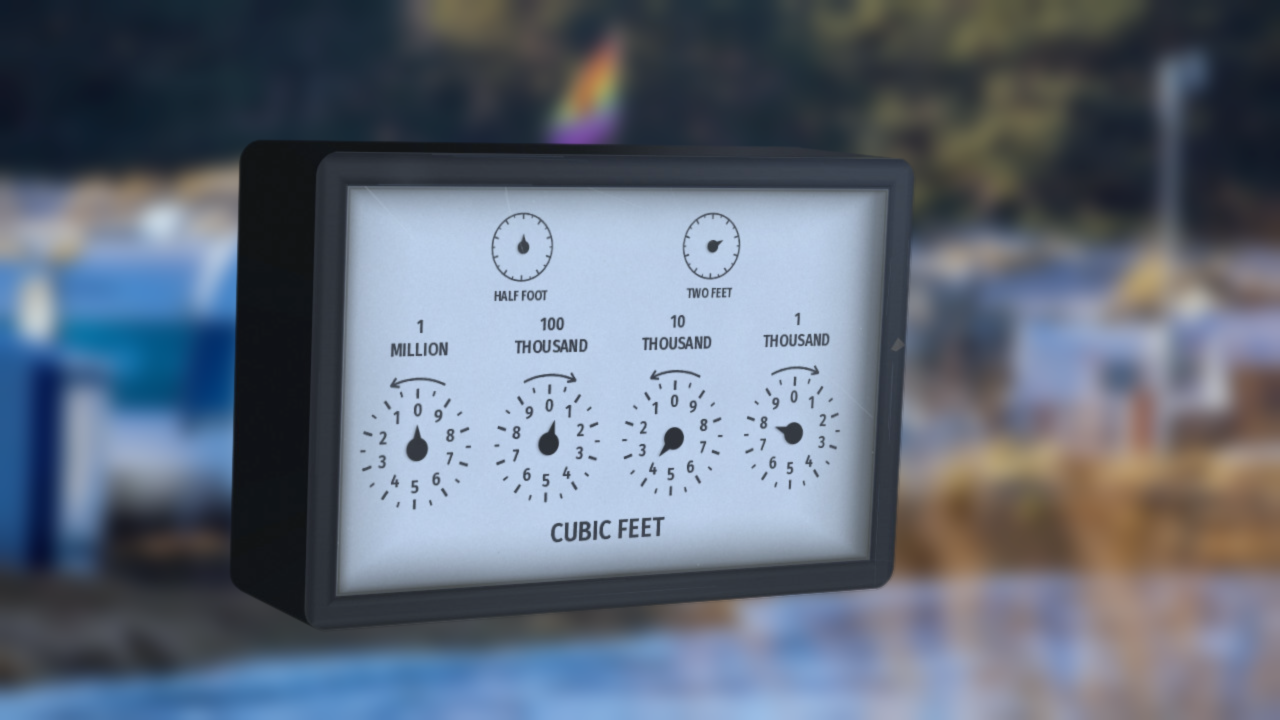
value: 3800 (ft³)
